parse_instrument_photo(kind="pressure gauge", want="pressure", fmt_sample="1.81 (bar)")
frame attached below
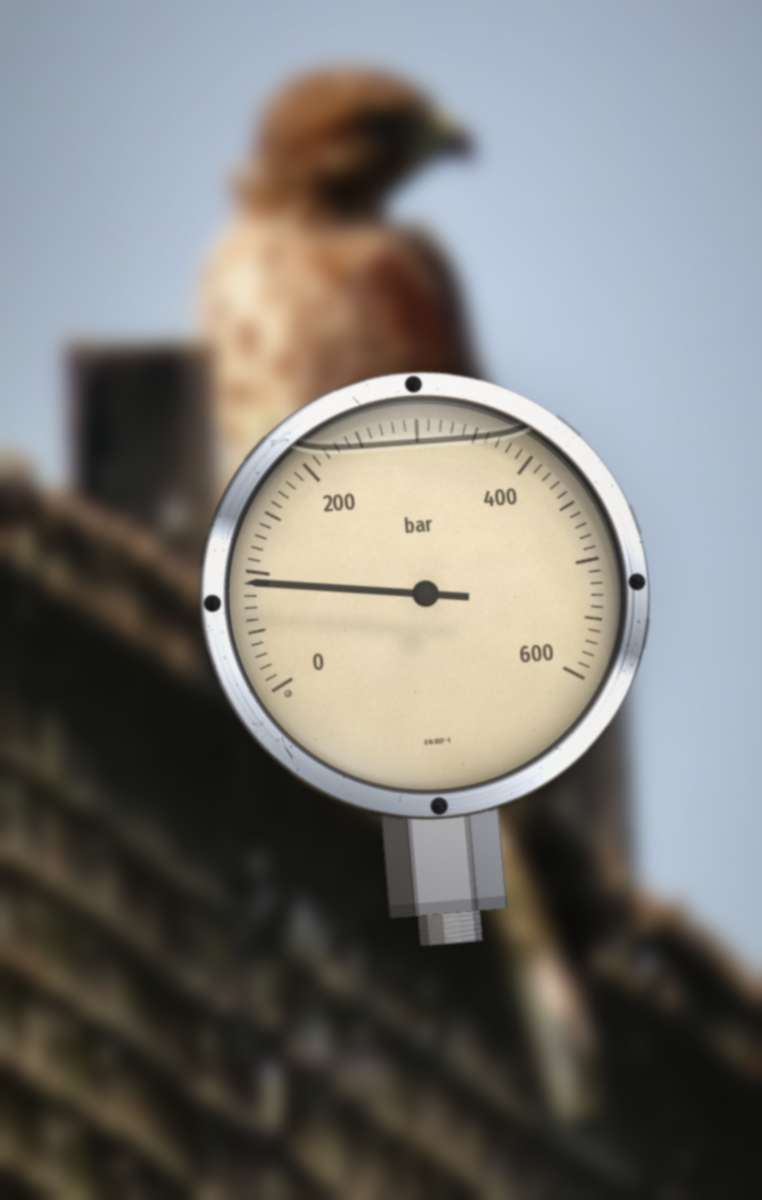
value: 90 (bar)
